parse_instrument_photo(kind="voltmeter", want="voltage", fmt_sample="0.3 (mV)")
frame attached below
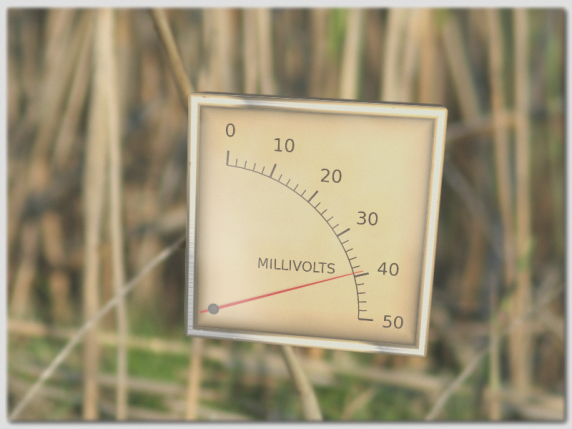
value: 39 (mV)
